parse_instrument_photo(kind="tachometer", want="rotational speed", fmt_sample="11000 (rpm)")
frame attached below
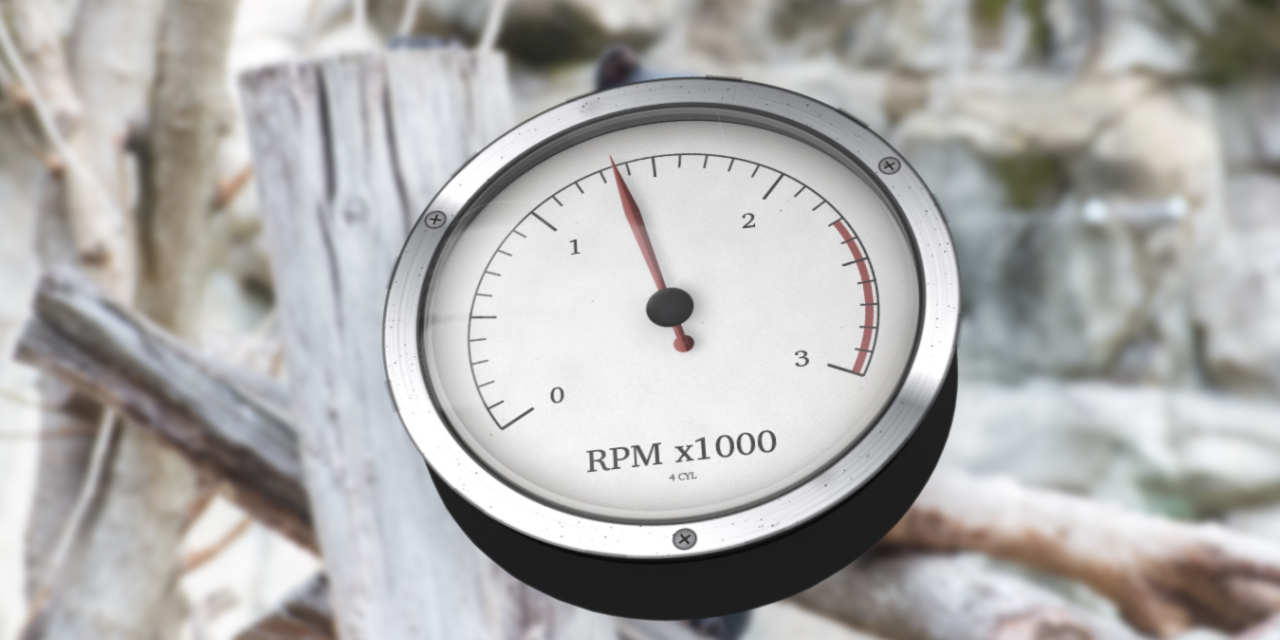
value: 1350 (rpm)
